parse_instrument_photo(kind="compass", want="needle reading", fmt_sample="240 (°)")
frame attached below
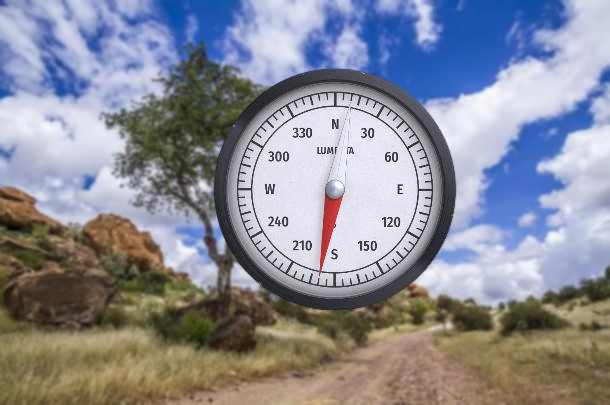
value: 190 (°)
